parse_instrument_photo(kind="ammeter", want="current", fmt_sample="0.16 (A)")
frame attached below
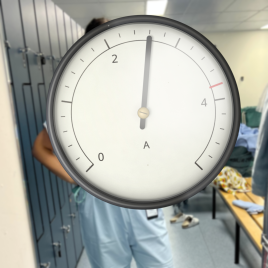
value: 2.6 (A)
